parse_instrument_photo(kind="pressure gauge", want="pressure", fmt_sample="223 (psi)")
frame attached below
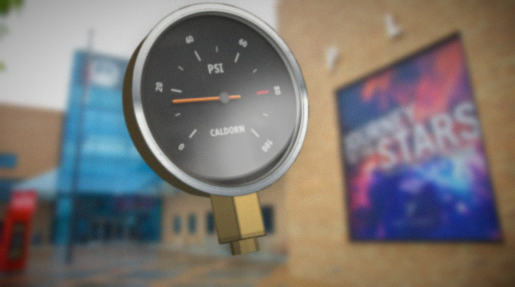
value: 15 (psi)
